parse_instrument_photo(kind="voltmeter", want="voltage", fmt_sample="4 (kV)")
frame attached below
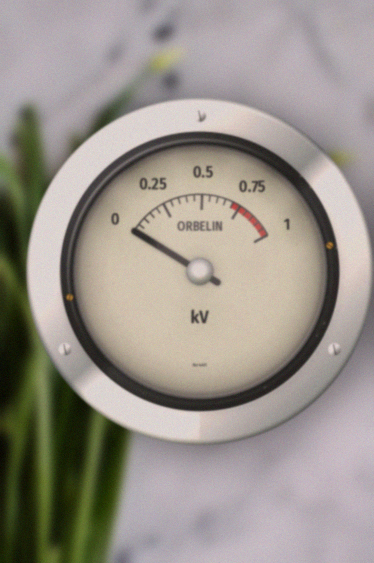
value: 0 (kV)
